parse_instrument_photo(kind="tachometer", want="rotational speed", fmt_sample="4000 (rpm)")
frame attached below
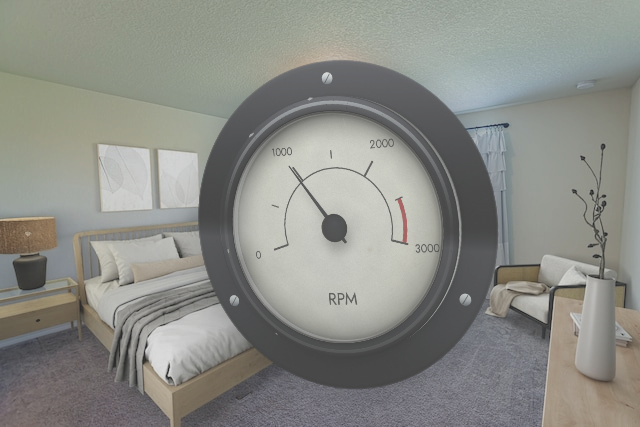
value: 1000 (rpm)
